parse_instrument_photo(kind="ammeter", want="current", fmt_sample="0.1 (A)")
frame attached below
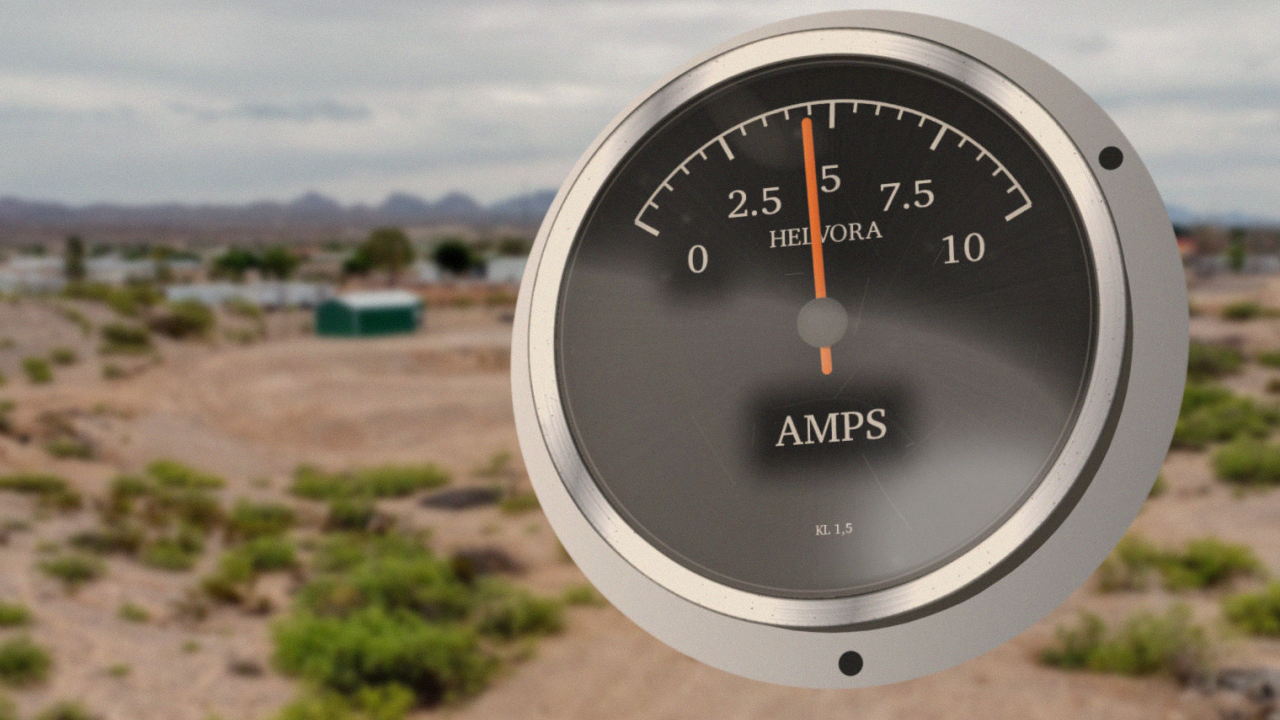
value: 4.5 (A)
